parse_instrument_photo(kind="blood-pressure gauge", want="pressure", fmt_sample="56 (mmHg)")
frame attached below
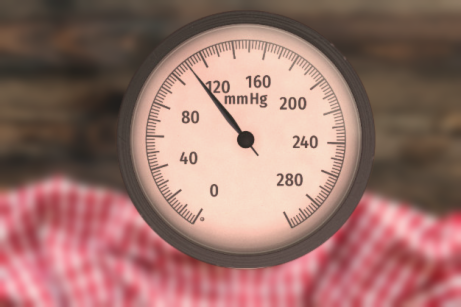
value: 110 (mmHg)
